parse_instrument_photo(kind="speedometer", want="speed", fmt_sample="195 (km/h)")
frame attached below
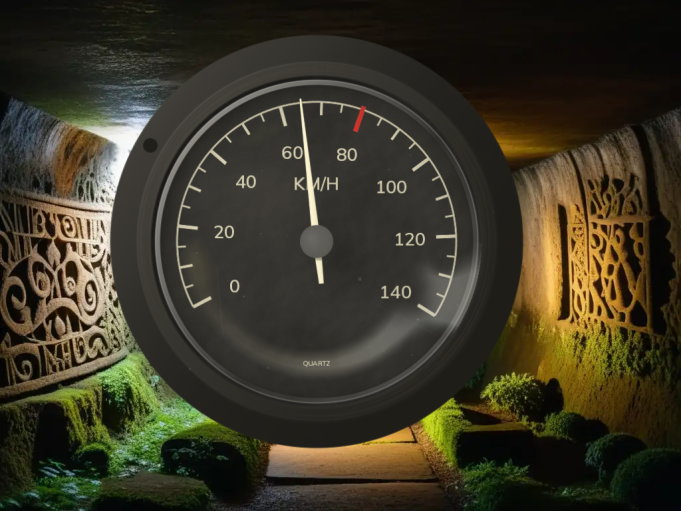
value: 65 (km/h)
